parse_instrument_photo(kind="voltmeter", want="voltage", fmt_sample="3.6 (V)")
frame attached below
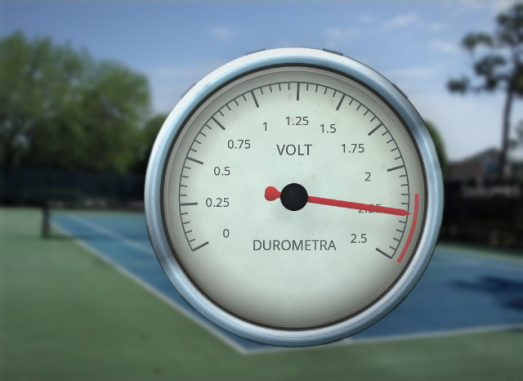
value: 2.25 (V)
